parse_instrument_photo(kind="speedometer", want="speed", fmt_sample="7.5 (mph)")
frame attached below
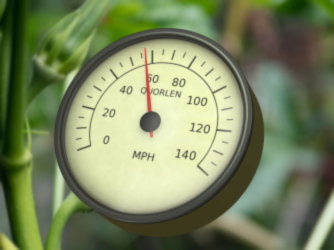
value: 57.5 (mph)
